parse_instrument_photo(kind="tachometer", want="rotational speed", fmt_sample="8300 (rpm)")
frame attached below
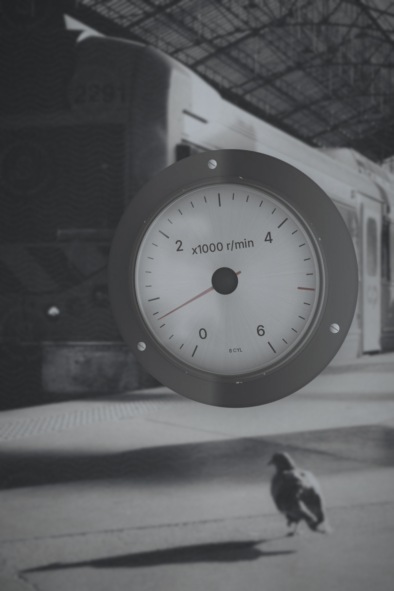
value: 700 (rpm)
